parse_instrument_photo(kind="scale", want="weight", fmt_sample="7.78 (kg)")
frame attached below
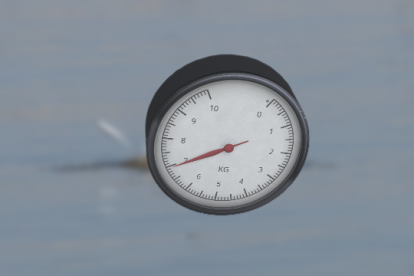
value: 7 (kg)
